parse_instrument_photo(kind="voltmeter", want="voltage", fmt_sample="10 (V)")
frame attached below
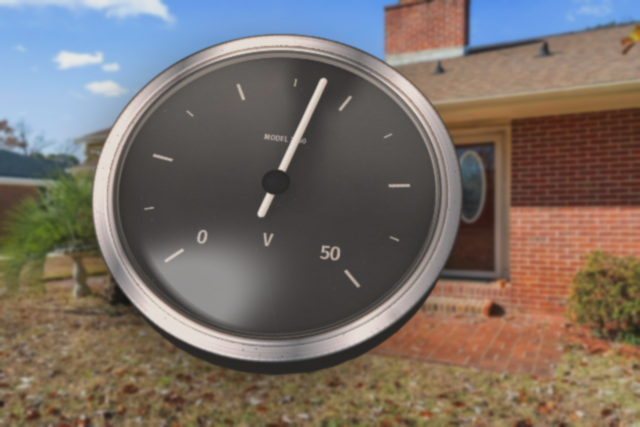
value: 27.5 (V)
